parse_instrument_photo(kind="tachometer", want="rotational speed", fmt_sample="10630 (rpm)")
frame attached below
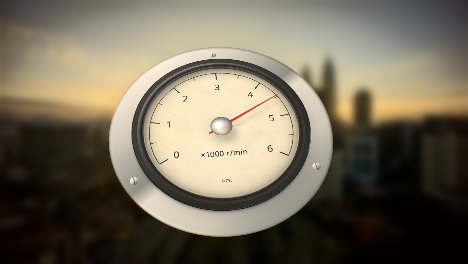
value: 4500 (rpm)
